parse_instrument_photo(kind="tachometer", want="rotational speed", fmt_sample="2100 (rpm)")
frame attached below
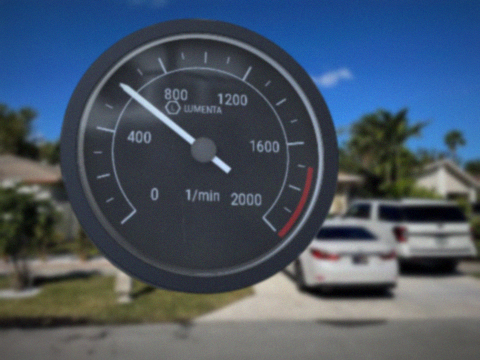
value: 600 (rpm)
